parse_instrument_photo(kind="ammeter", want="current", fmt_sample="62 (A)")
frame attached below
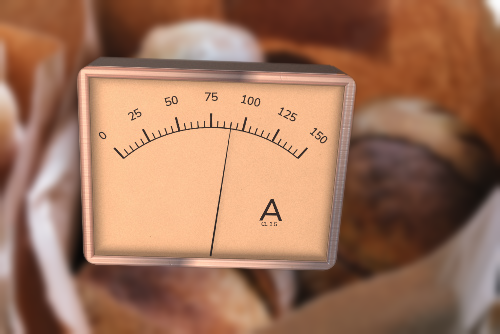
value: 90 (A)
